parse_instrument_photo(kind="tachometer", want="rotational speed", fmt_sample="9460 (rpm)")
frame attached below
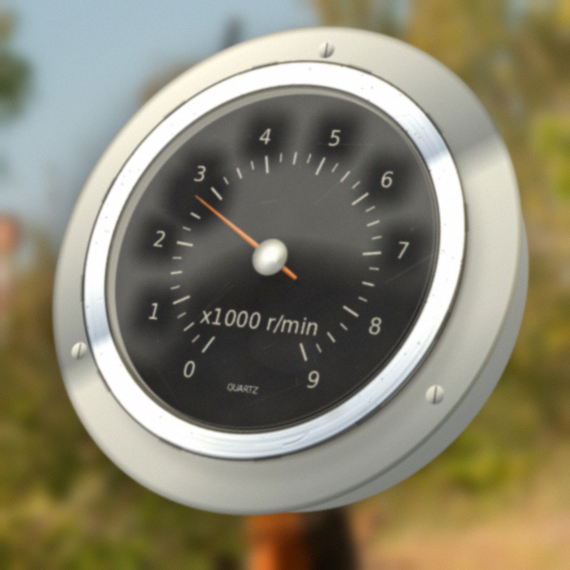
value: 2750 (rpm)
